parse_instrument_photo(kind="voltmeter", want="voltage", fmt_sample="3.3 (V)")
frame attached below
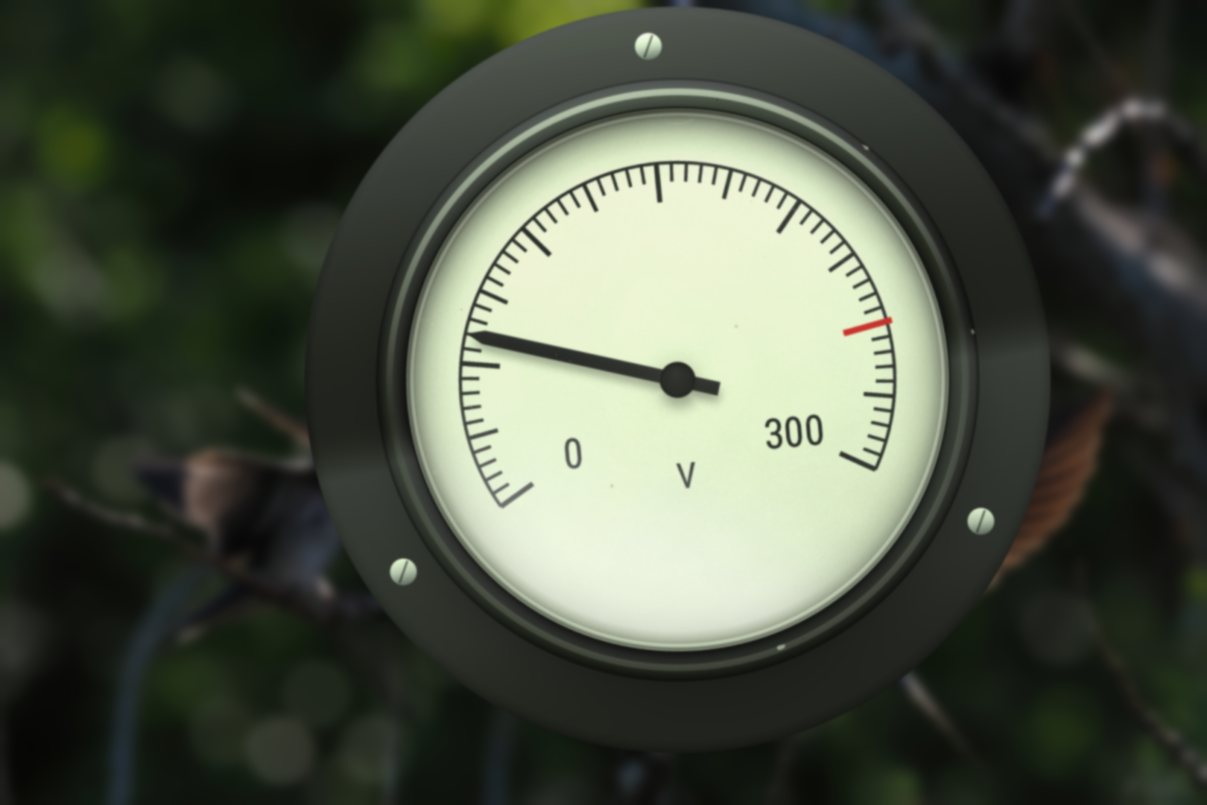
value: 60 (V)
